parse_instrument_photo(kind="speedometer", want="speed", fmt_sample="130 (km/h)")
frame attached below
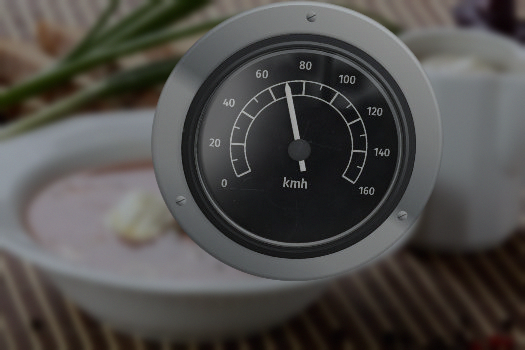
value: 70 (km/h)
